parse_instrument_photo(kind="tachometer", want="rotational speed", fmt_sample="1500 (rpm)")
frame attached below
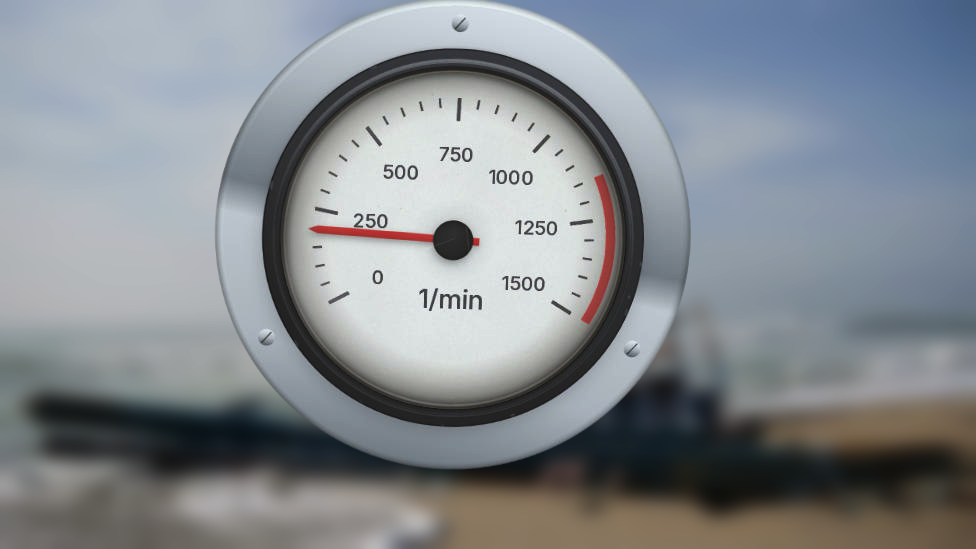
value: 200 (rpm)
